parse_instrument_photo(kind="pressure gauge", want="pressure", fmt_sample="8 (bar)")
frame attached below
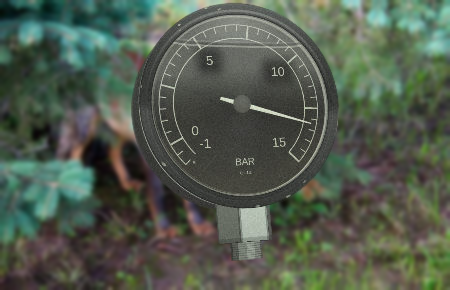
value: 13.25 (bar)
